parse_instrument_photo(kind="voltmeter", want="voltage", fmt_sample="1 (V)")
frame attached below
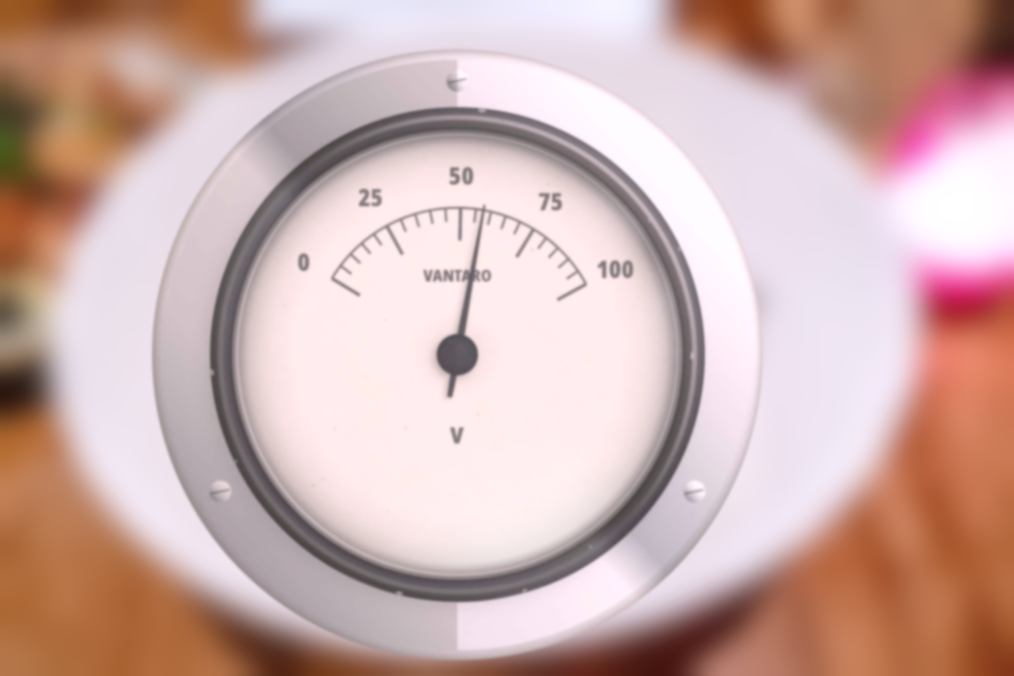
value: 57.5 (V)
